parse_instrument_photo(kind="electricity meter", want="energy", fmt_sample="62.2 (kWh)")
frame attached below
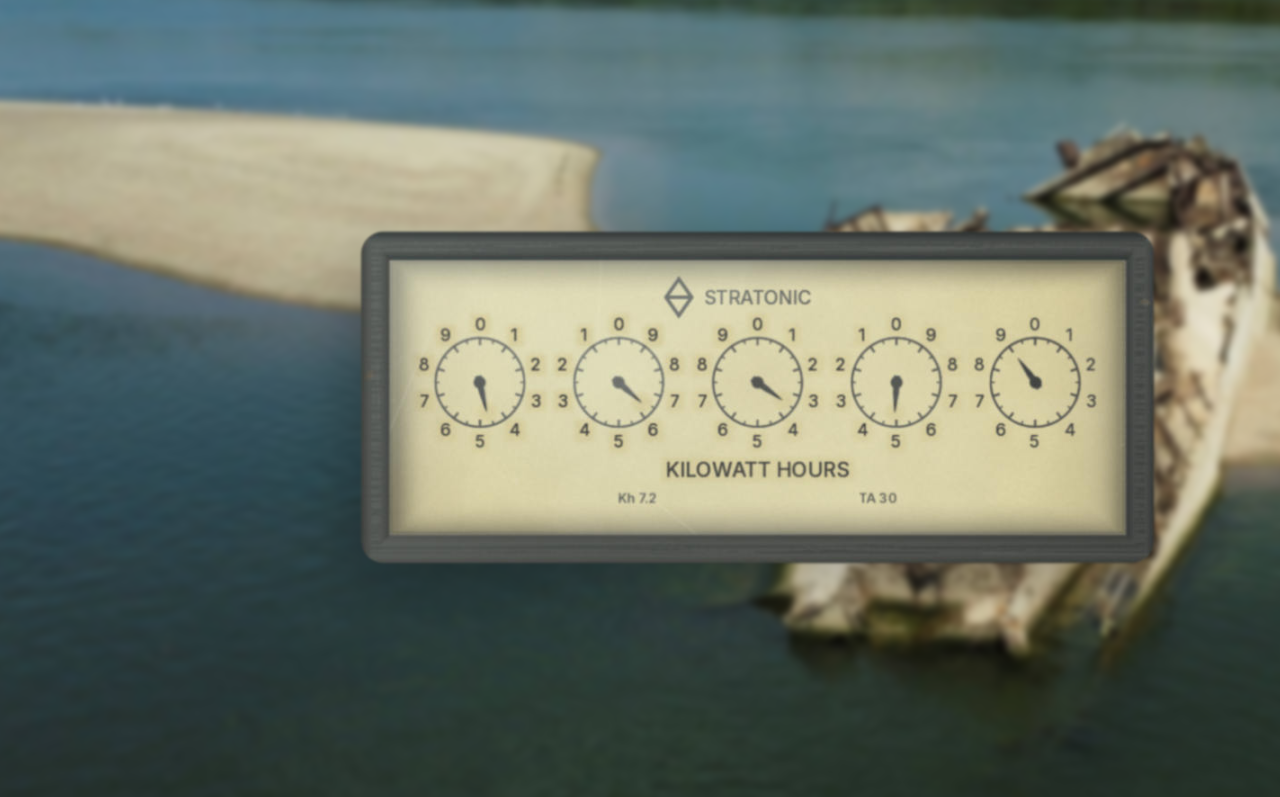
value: 46349 (kWh)
